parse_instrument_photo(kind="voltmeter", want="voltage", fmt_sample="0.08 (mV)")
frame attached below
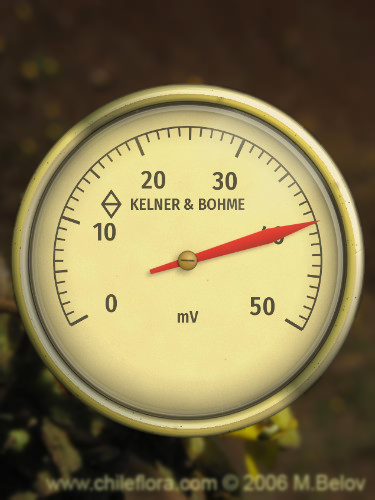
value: 40 (mV)
